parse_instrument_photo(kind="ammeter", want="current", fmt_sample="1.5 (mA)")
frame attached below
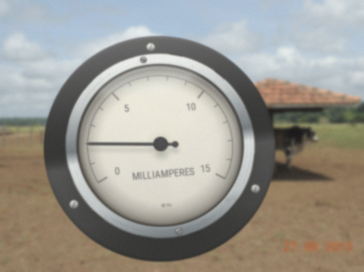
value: 2 (mA)
